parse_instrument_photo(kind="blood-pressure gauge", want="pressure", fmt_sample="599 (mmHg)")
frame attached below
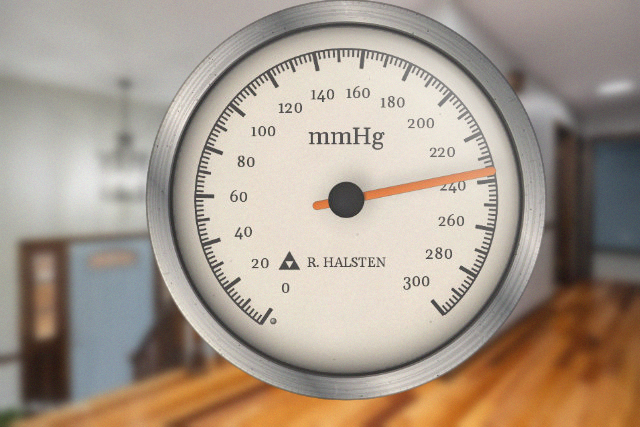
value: 236 (mmHg)
